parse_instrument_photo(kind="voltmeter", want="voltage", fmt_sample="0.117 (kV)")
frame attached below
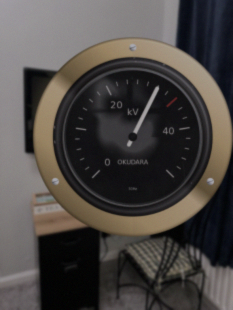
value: 30 (kV)
